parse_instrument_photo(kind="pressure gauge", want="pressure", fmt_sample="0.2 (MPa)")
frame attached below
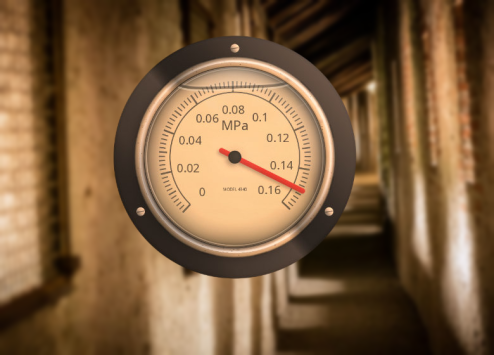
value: 0.15 (MPa)
